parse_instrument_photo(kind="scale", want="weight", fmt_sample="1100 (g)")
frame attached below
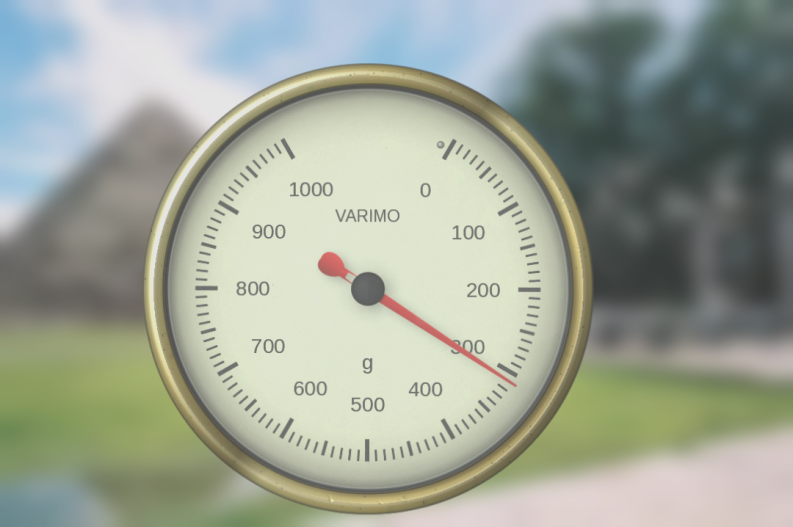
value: 310 (g)
